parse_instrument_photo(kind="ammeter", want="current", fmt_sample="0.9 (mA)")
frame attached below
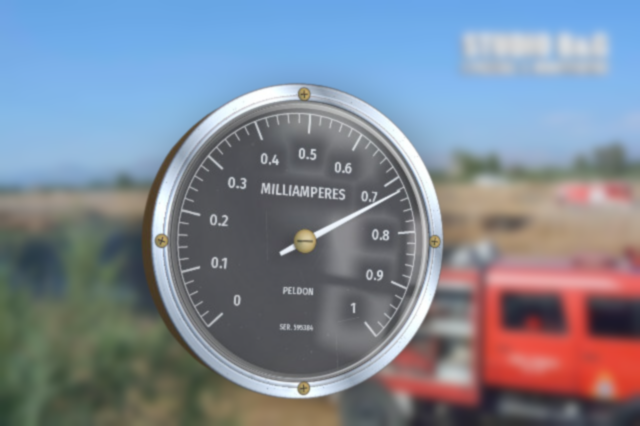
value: 0.72 (mA)
